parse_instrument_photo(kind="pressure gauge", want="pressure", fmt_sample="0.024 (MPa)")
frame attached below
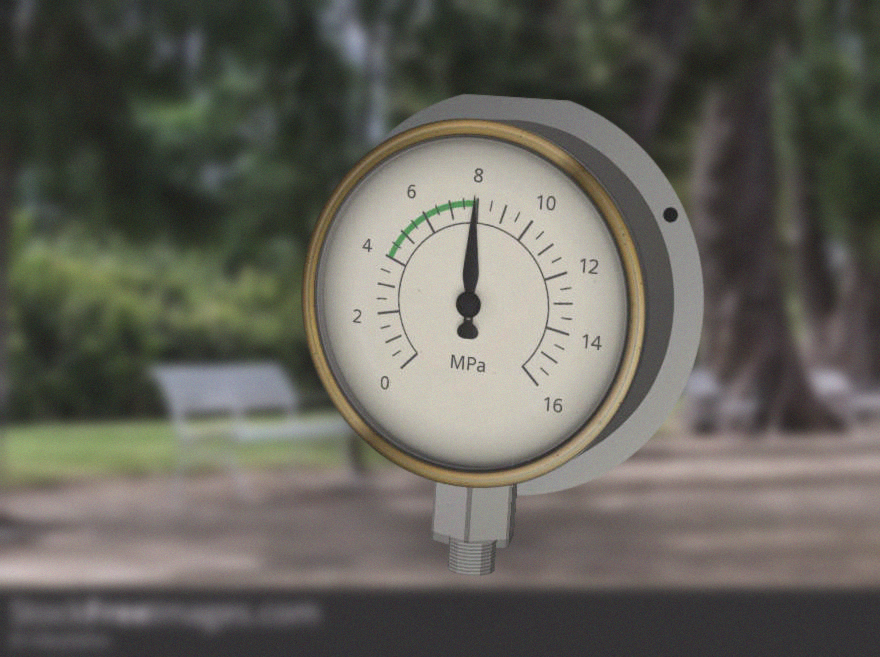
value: 8 (MPa)
